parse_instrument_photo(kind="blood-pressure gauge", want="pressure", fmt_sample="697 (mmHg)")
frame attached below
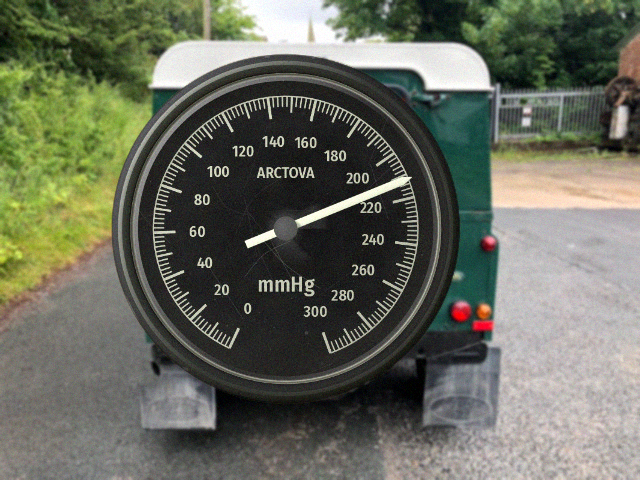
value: 212 (mmHg)
